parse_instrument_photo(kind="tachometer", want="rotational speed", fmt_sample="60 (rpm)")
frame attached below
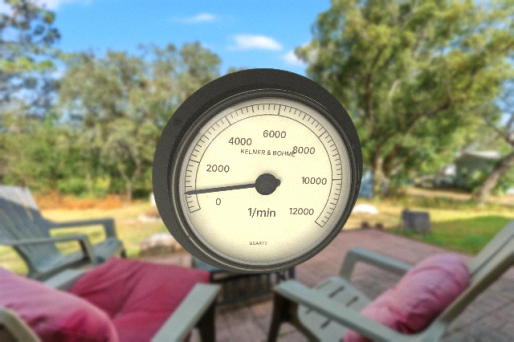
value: 800 (rpm)
